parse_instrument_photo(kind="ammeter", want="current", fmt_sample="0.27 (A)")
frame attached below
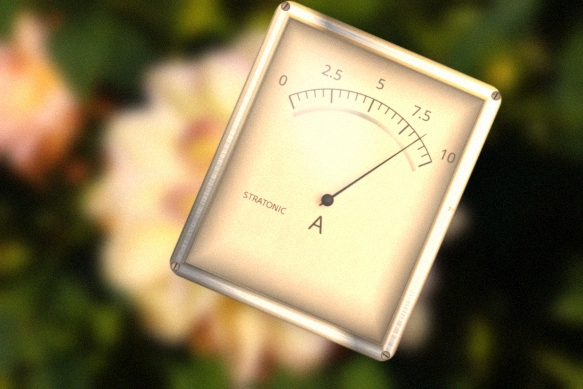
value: 8.5 (A)
